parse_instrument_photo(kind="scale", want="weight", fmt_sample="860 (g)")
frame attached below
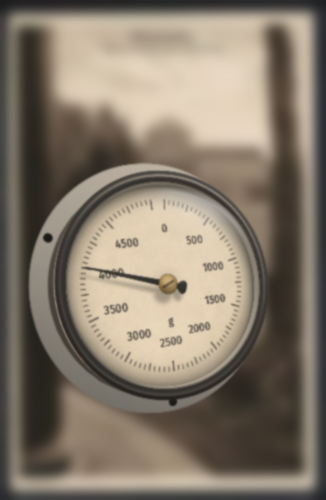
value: 4000 (g)
